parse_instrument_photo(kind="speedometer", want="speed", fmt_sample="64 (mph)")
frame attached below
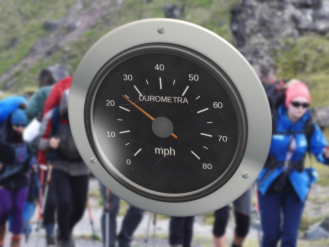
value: 25 (mph)
